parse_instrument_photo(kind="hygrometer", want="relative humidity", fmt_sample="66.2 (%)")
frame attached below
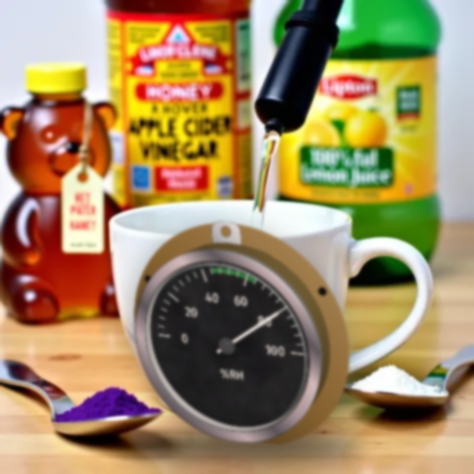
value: 80 (%)
